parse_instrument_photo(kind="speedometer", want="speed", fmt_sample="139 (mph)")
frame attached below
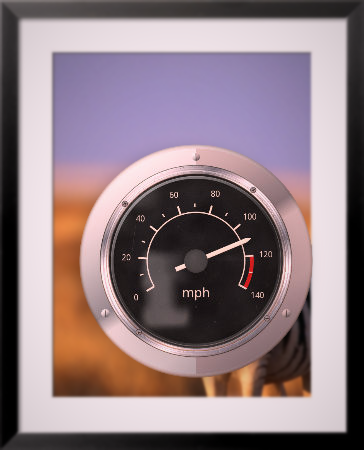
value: 110 (mph)
